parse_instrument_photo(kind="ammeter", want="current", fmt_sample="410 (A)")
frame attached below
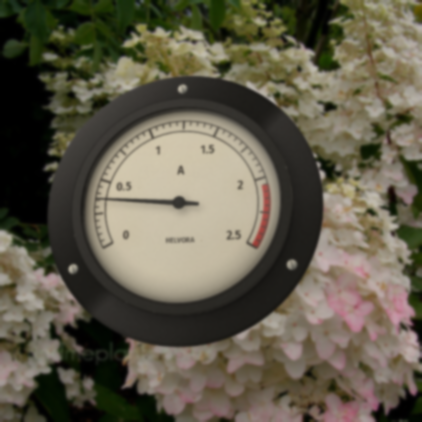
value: 0.35 (A)
